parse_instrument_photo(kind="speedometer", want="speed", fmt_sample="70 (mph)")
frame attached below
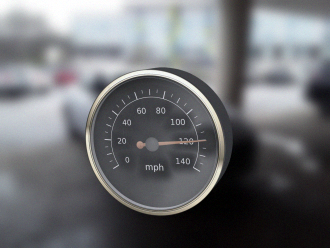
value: 120 (mph)
